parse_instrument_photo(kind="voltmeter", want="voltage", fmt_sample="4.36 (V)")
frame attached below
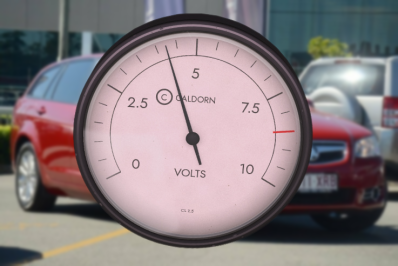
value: 4.25 (V)
